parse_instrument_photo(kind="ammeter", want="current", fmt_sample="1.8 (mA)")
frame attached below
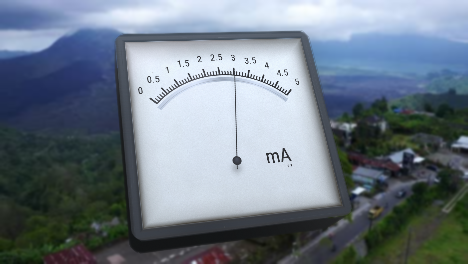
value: 3 (mA)
